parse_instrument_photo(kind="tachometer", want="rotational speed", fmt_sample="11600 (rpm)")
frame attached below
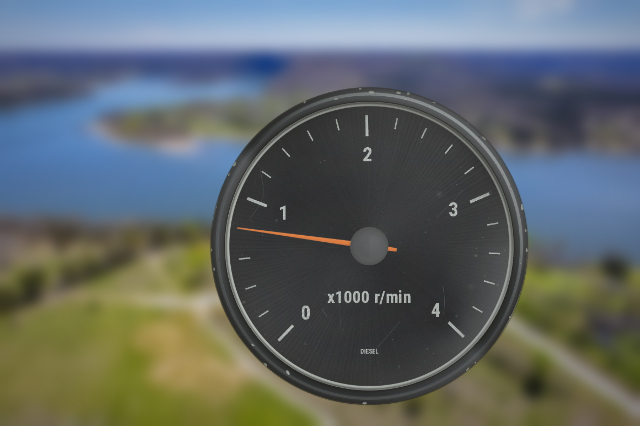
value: 800 (rpm)
